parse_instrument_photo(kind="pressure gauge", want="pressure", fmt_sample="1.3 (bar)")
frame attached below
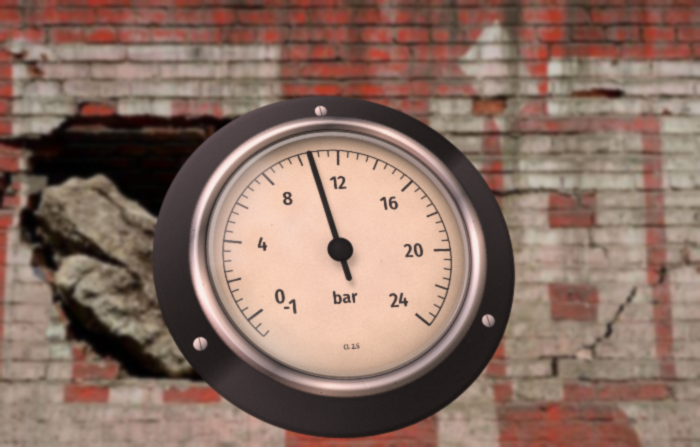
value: 10.5 (bar)
